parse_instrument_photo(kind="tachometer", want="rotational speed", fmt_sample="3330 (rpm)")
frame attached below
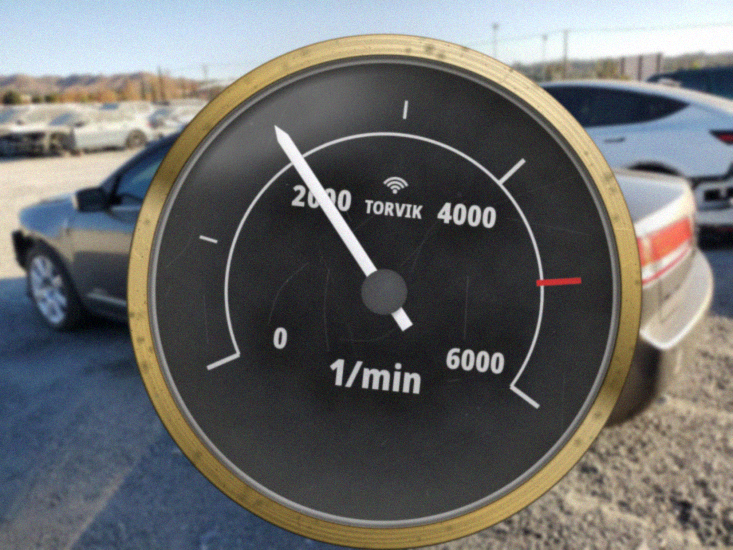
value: 2000 (rpm)
